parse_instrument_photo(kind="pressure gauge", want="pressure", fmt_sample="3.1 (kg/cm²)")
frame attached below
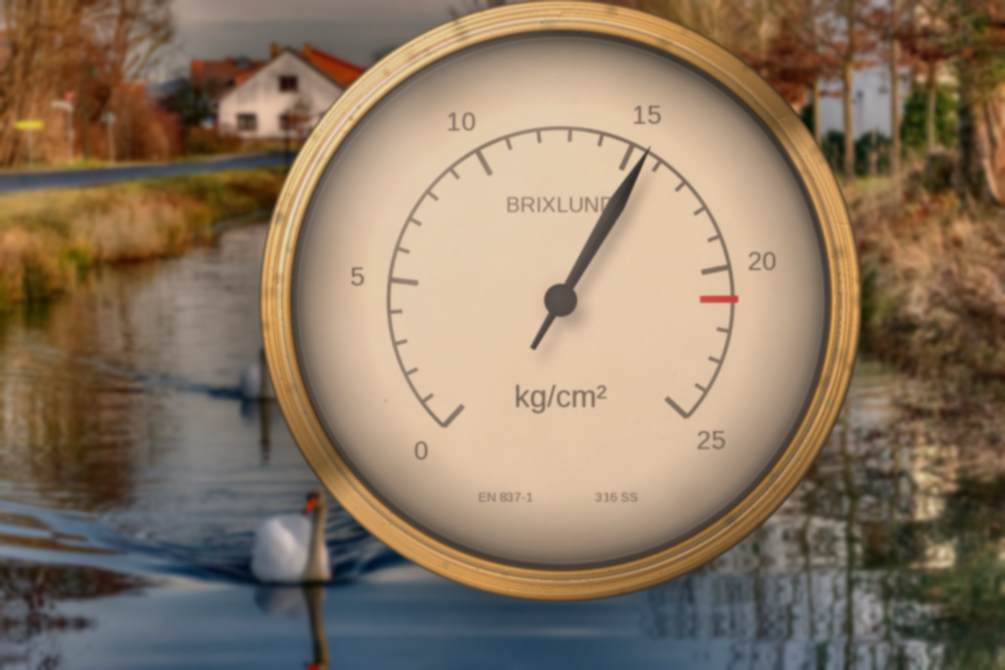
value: 15.5 (kg/cm²)
